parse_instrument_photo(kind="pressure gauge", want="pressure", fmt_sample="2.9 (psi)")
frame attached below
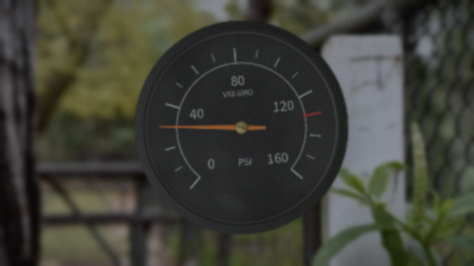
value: 30 (psi)
